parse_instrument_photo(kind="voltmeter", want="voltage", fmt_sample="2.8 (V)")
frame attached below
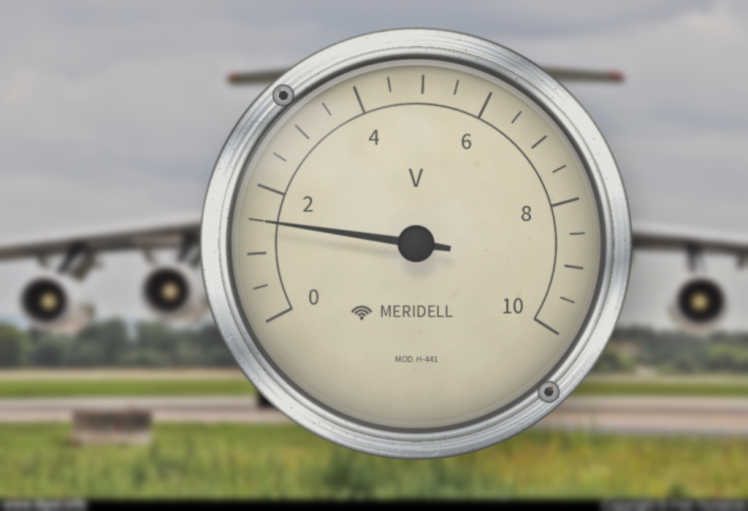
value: 1.5 (V)
